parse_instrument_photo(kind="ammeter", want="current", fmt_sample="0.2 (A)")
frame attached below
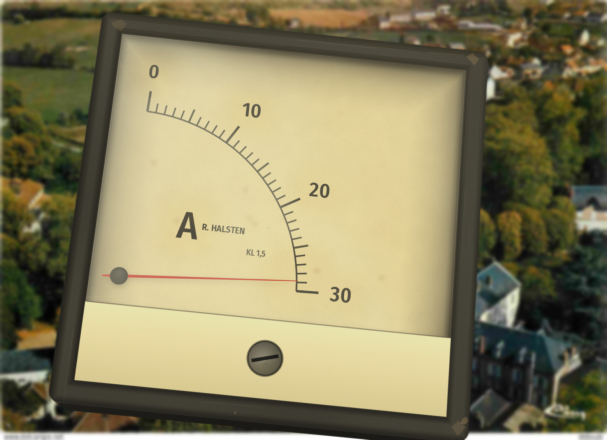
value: 29 (A)
